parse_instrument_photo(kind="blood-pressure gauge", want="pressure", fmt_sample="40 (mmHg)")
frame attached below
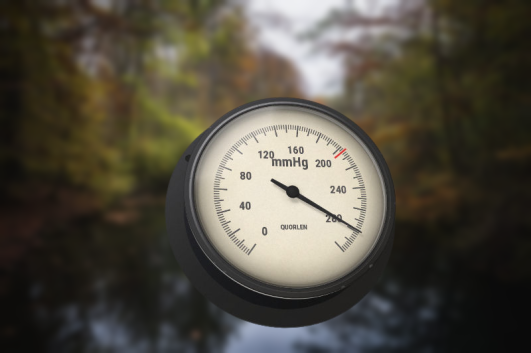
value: 280 (mmHg)
